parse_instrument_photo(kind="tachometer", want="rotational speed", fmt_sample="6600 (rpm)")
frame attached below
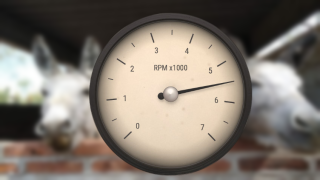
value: 5500 (rpm)
